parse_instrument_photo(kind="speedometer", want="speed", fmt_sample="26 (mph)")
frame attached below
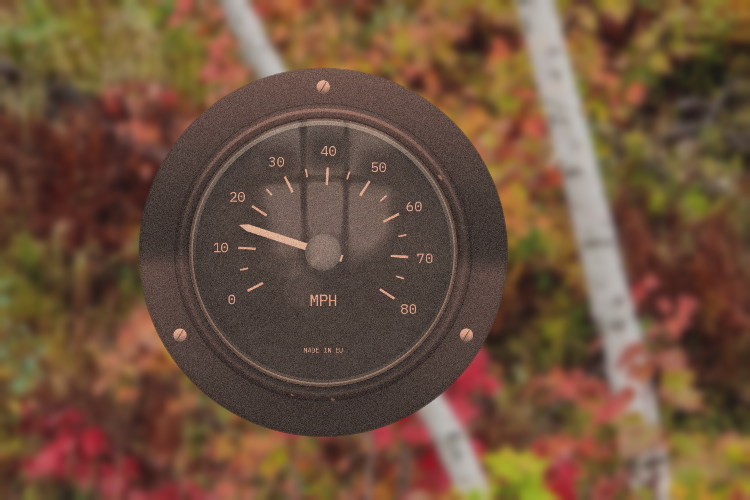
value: 15 (mph)
